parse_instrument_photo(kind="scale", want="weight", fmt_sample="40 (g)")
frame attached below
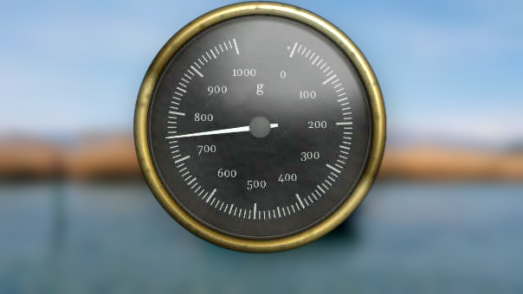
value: 750 (g)
